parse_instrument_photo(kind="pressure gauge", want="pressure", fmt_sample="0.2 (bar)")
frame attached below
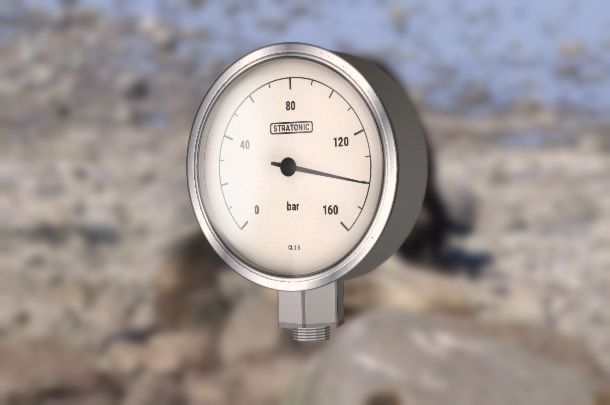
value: 140 (bar)
